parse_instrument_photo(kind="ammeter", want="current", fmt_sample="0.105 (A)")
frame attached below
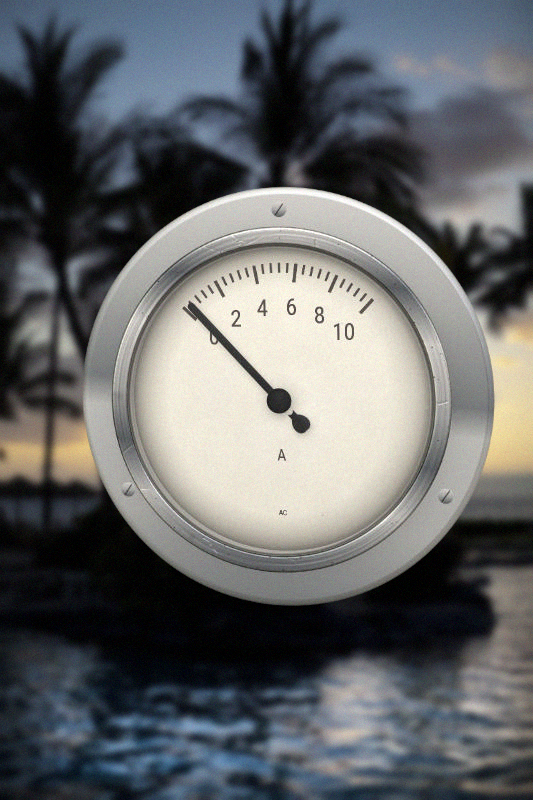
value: 0.4 (A)
